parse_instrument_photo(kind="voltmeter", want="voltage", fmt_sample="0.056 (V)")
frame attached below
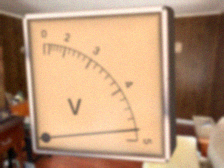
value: 4.8 (V)
